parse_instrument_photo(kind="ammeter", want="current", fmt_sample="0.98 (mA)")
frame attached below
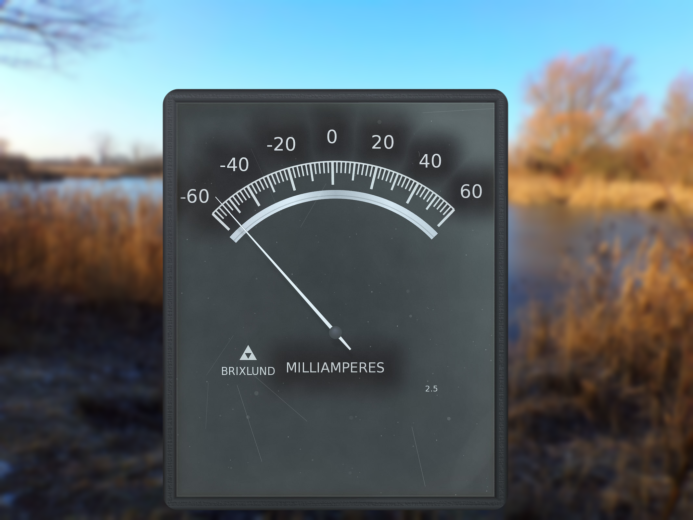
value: -54 (mA)
